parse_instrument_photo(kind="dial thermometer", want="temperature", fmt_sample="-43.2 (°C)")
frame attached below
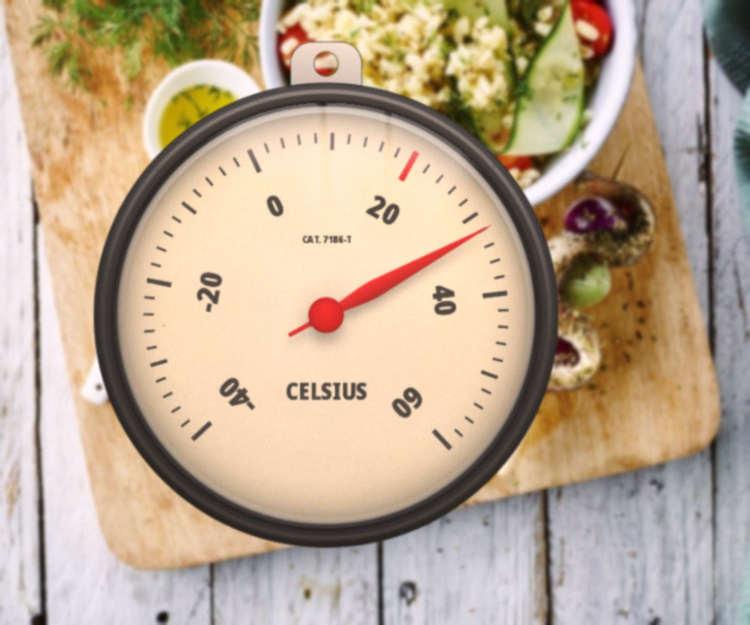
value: 32 (°C)
